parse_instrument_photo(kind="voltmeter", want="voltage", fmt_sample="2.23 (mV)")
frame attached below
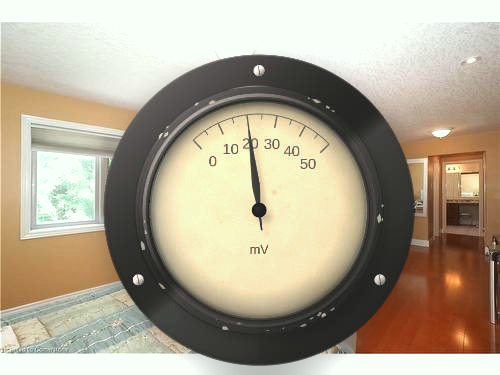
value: 20 (mV)
